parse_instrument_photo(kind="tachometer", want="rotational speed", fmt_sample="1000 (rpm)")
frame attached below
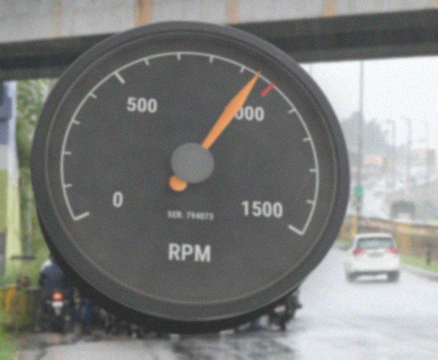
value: 950 (rpm)
